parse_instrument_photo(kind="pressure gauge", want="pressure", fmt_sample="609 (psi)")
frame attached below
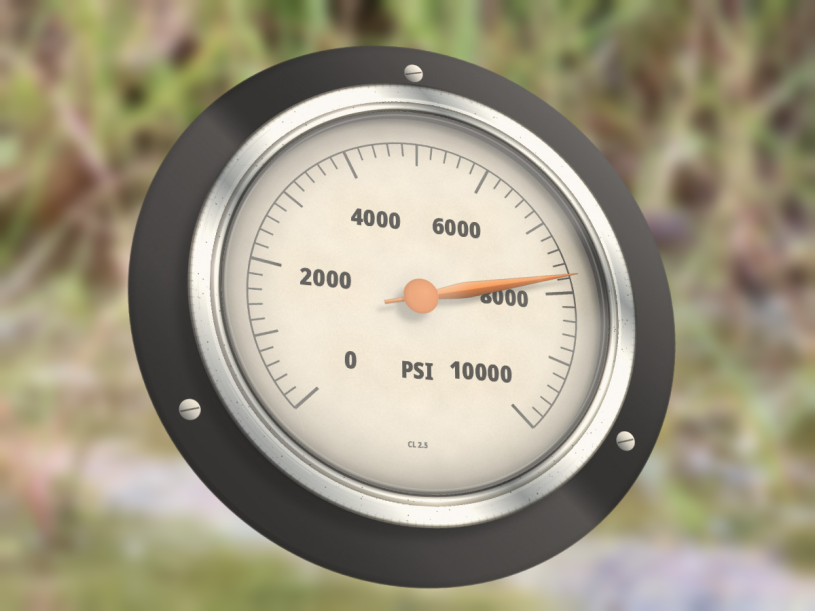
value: 7800 (psi)
